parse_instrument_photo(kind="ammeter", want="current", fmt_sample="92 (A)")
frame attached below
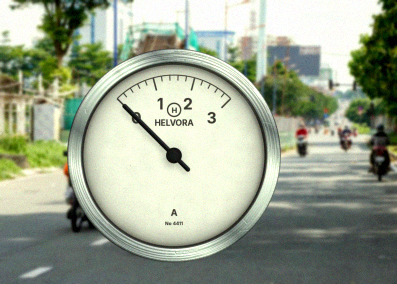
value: 0 (A)
